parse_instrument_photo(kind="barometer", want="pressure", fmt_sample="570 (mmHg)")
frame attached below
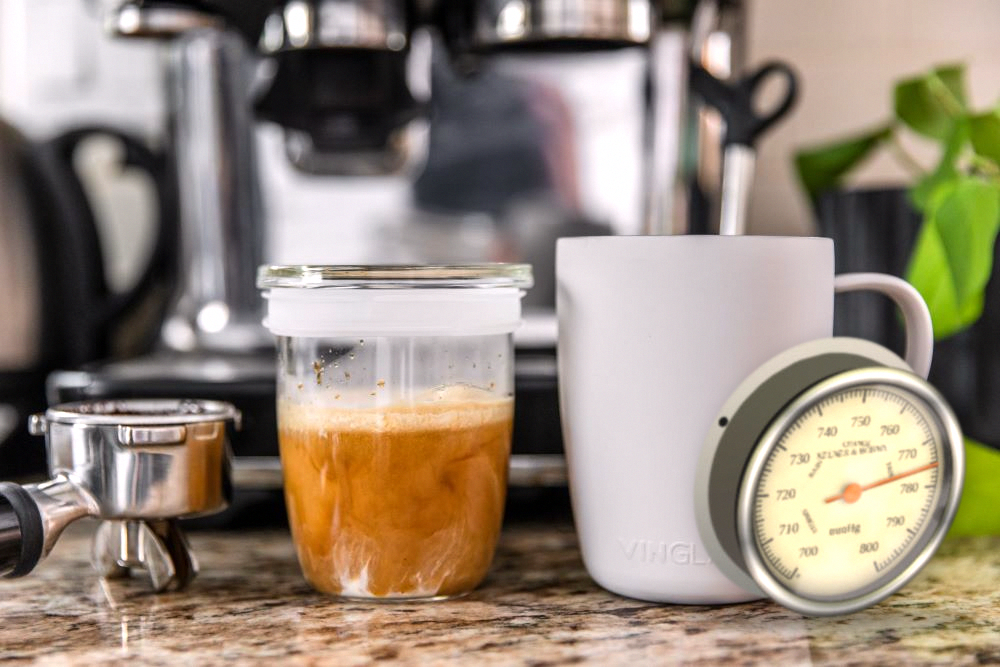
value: 775 (mmHg)
